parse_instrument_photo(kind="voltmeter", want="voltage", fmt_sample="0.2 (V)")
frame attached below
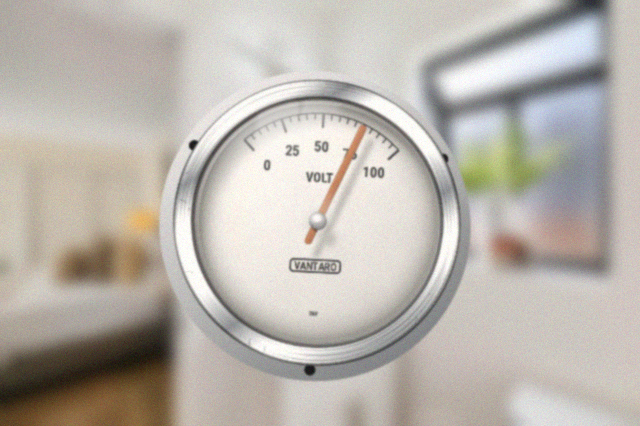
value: 75 (V)
